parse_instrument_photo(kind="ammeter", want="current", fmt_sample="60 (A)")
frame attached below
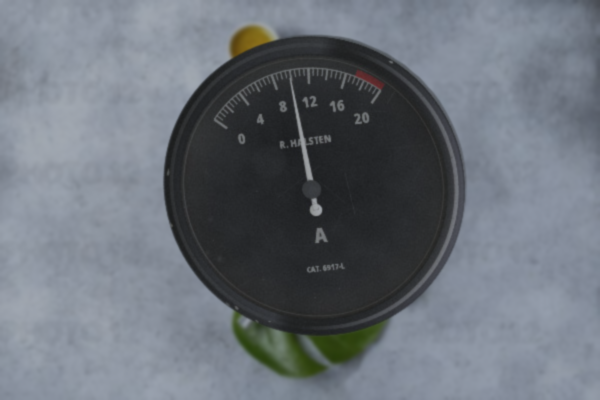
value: 10 (A)
